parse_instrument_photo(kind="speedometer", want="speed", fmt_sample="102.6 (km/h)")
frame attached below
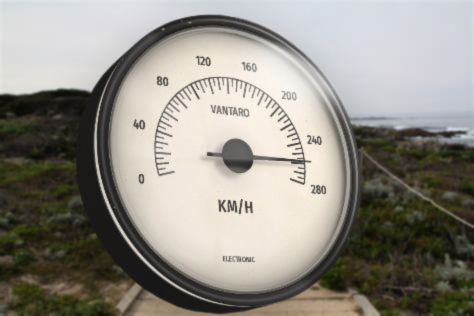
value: 260 (km/h)
